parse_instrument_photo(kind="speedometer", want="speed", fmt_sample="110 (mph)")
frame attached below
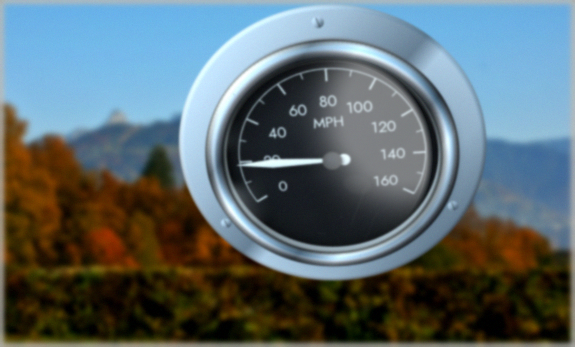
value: 20 (mph)
